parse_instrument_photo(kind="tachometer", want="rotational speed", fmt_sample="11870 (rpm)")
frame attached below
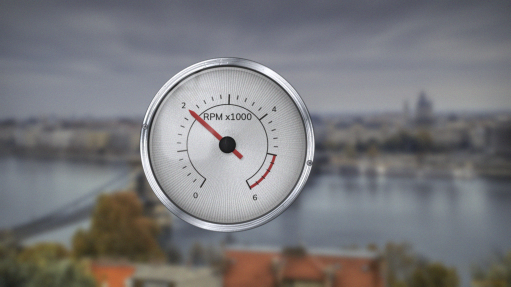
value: 2000 (rpm)
